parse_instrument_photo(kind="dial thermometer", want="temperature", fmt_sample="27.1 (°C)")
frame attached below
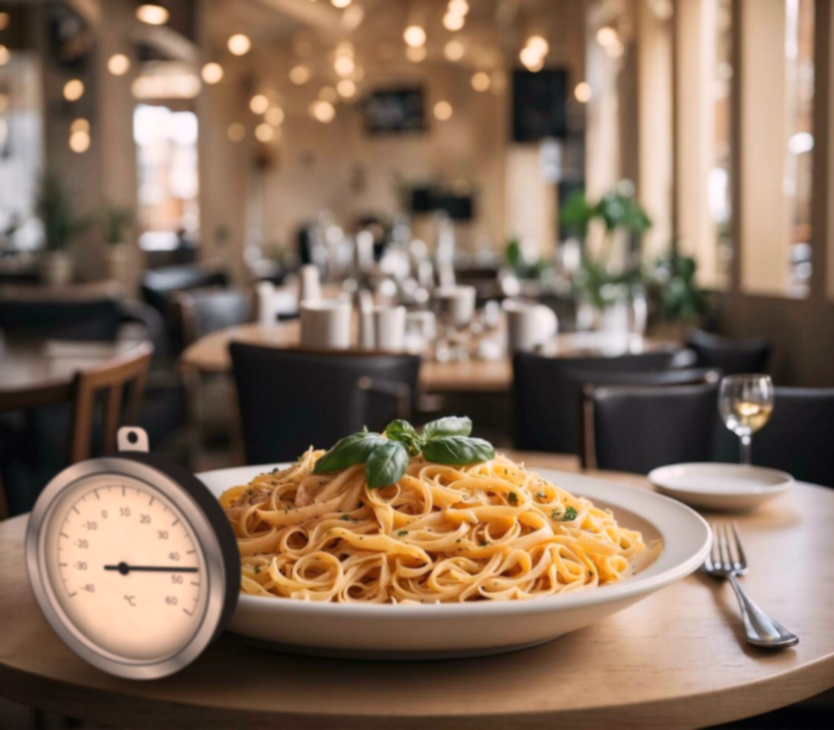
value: 45 (°C)
